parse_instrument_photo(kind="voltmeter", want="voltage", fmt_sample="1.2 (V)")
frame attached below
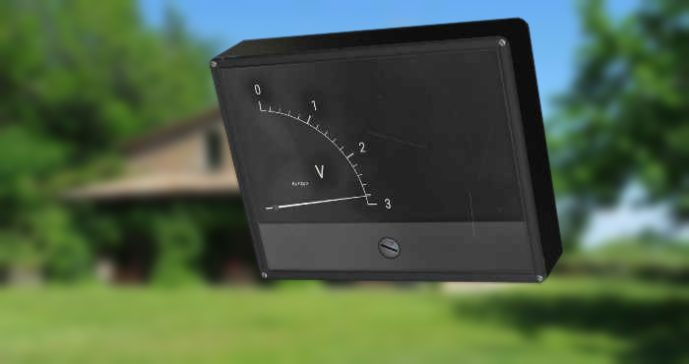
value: 2.8 (V)
